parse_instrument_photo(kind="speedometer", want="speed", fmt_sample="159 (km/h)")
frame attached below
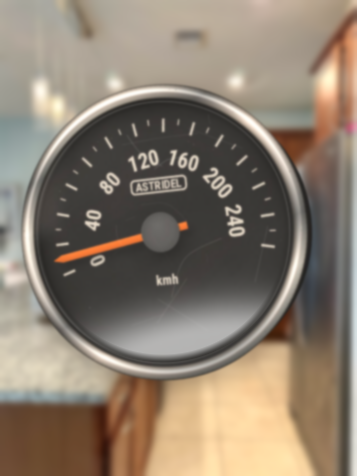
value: 10 (km/h)
